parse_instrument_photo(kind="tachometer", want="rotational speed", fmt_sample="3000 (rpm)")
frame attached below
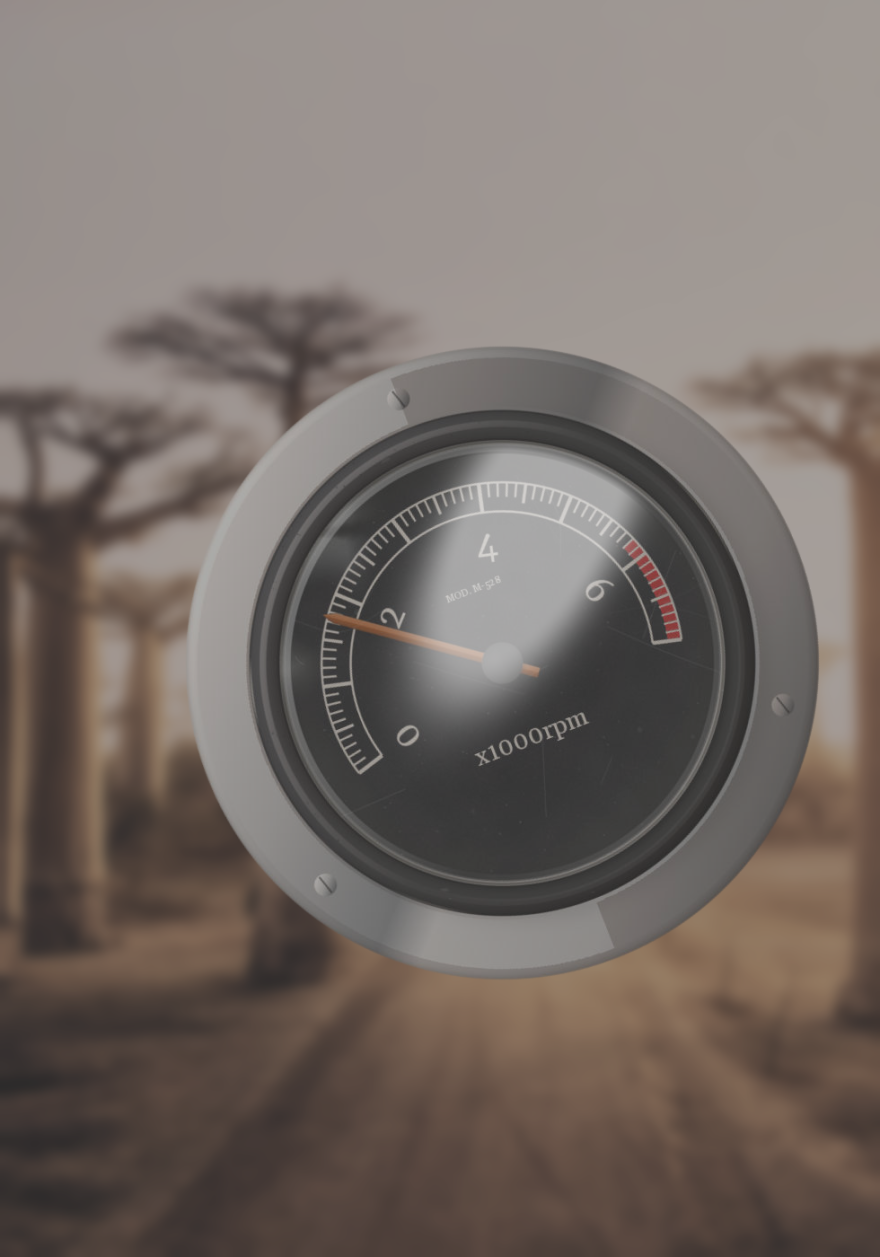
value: 1750 (rpm)
